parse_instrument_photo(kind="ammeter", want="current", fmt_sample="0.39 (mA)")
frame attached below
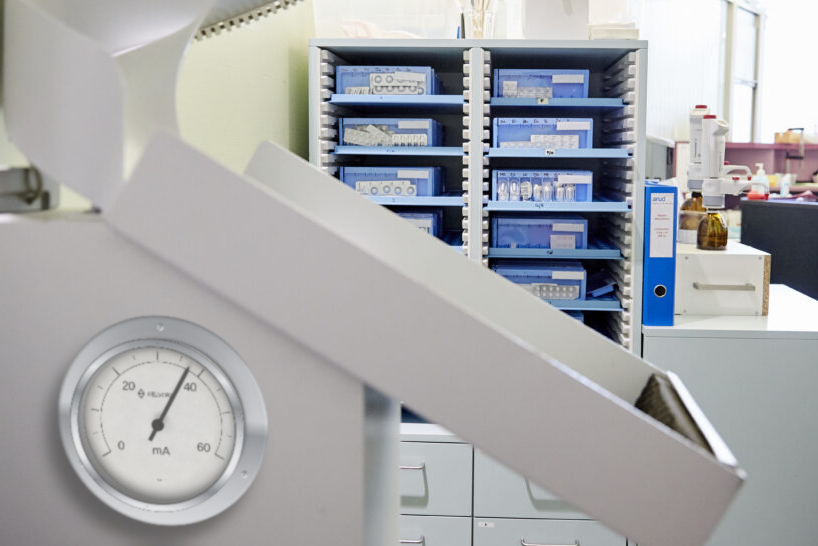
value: 37.5 (mA)
